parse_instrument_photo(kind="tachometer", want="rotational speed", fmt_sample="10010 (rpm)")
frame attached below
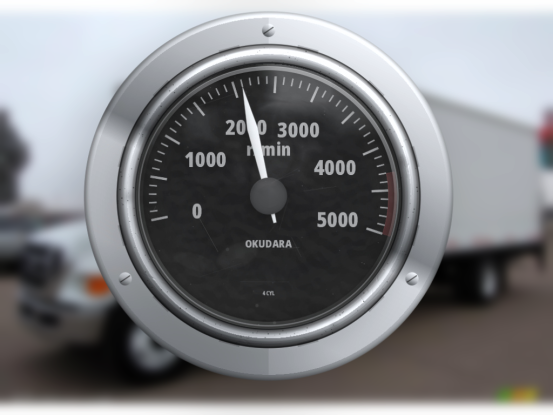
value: 2100 (rpm)
